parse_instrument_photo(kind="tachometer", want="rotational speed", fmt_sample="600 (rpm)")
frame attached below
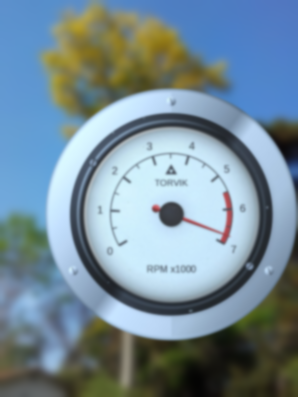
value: 6750 (rpm)
